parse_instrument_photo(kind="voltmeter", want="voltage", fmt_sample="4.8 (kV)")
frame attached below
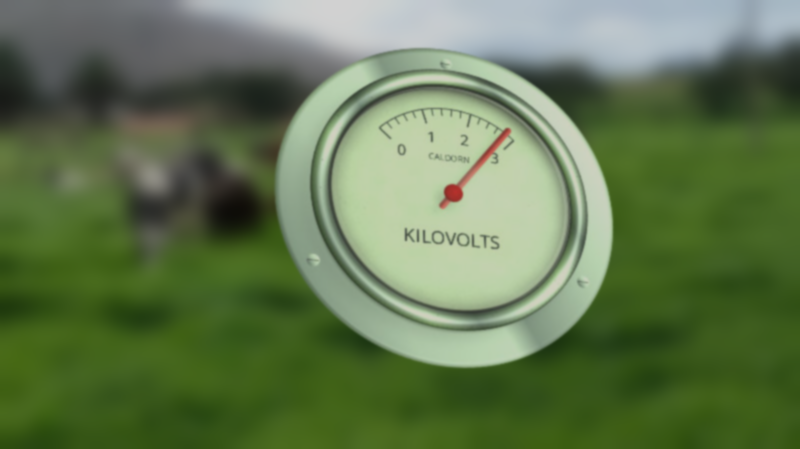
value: 2.8 (kV)
